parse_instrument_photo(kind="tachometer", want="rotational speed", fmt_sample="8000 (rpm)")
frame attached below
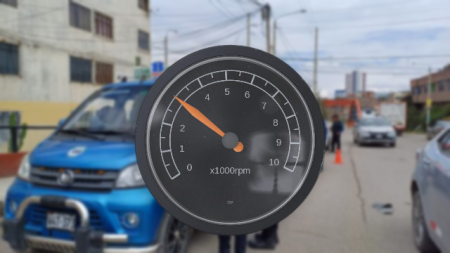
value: 3000 (rpm)
